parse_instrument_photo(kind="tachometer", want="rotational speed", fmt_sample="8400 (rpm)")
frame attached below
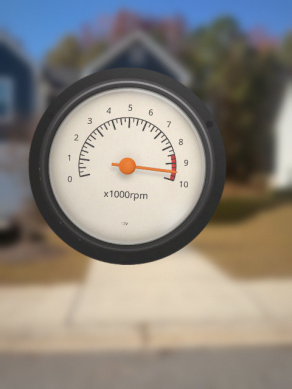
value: 9500 (rpm)
